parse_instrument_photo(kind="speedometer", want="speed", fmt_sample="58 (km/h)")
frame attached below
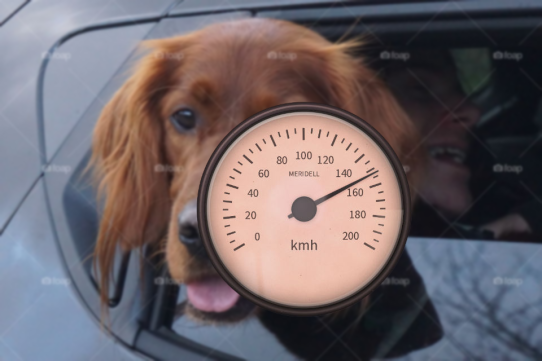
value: 152.5 (km/h)
